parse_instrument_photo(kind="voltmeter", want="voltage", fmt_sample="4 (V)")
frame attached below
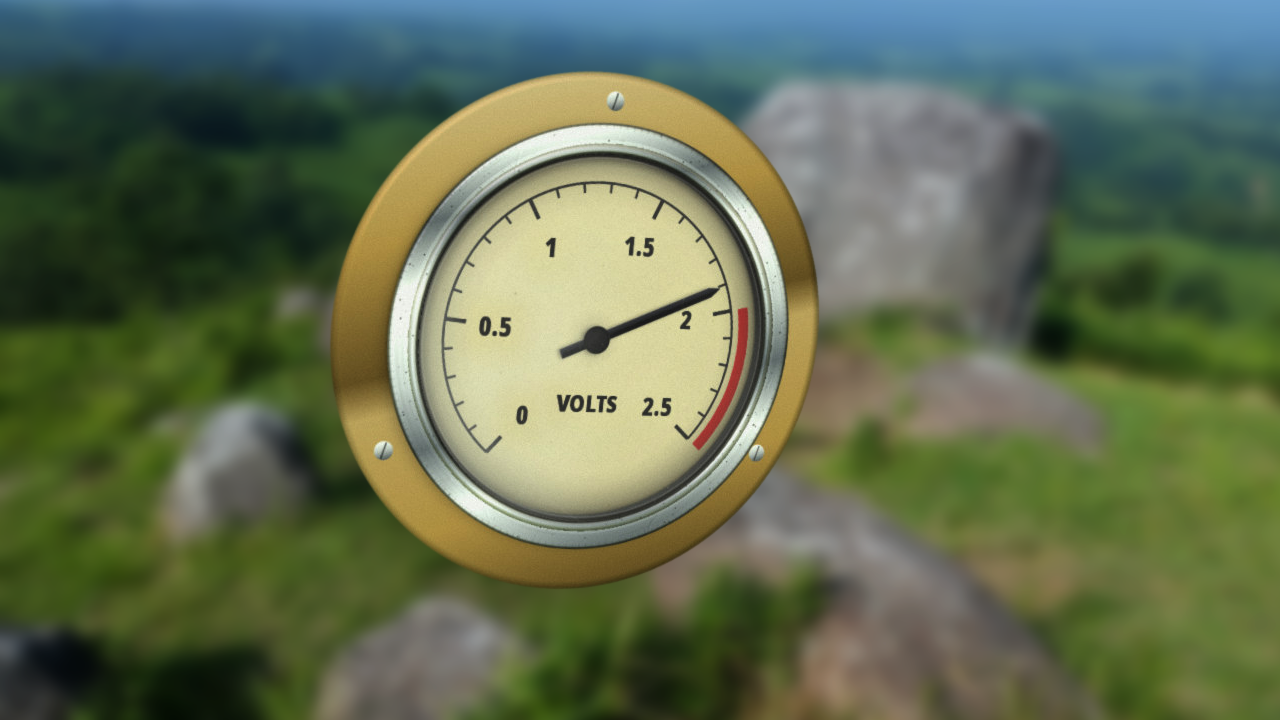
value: 1.9 (V)
